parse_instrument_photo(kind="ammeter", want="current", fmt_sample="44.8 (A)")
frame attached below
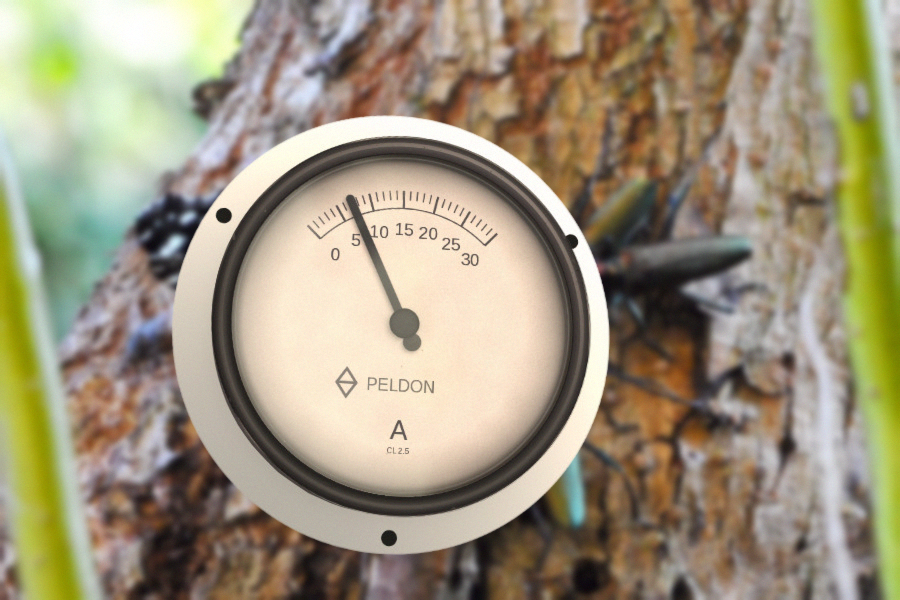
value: 7 (A)
